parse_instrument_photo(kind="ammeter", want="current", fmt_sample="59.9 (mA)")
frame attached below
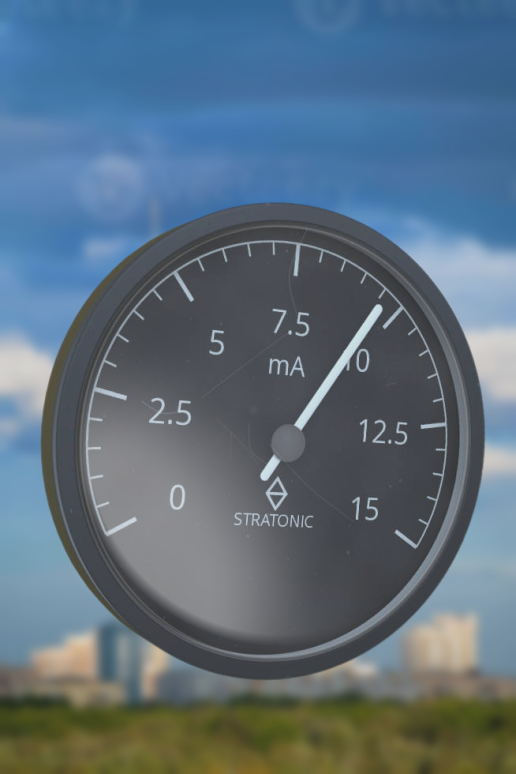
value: 9.5 (mA)
